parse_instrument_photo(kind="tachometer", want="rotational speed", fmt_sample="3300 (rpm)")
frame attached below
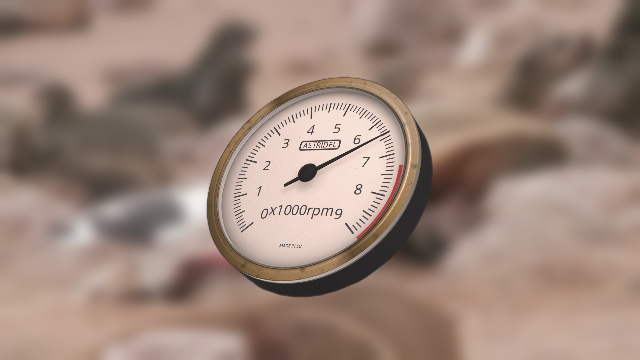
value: 6500 (rpm)
